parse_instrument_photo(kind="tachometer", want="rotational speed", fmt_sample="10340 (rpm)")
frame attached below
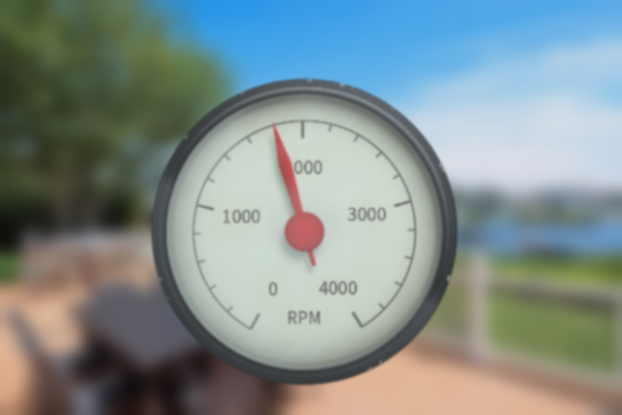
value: 1800 (rpm)
